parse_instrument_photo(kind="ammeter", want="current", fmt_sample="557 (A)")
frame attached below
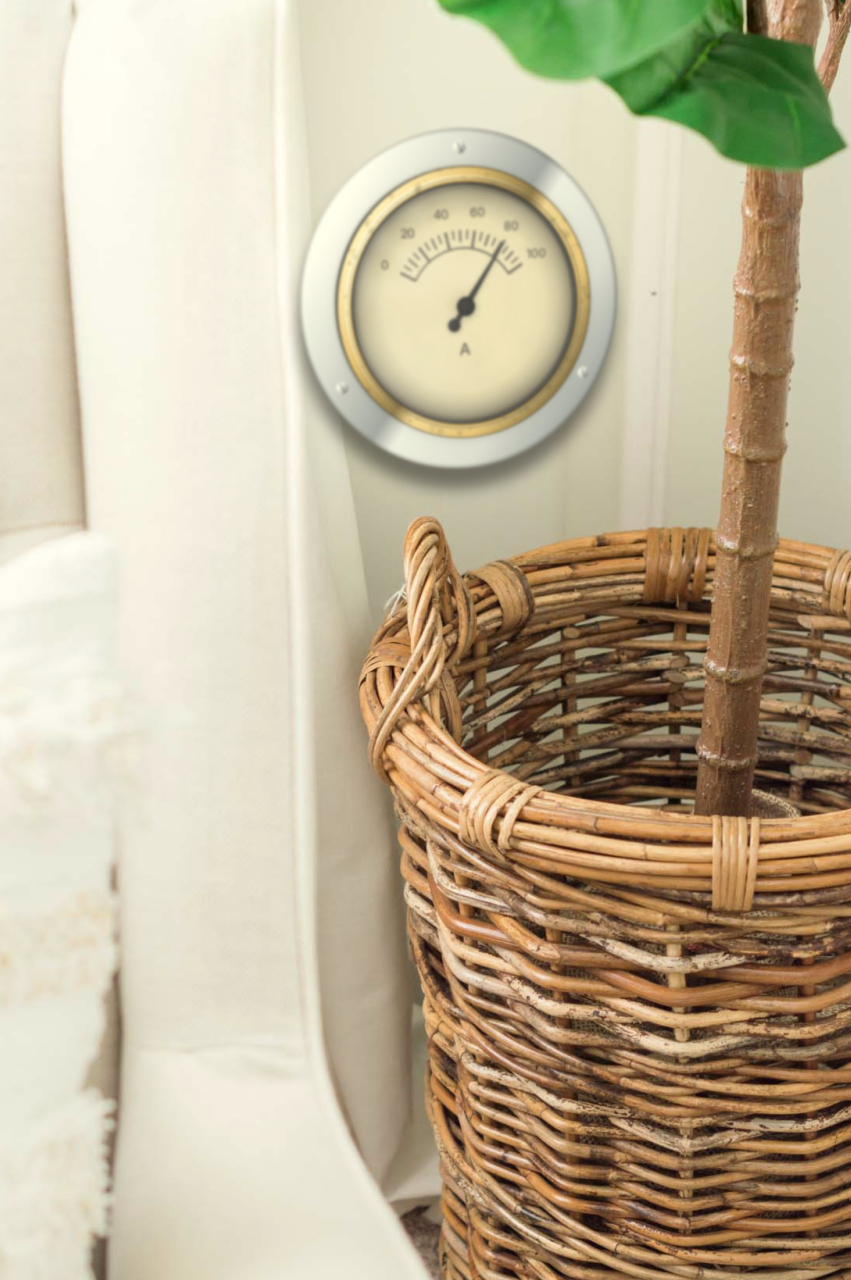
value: 80 (A)
